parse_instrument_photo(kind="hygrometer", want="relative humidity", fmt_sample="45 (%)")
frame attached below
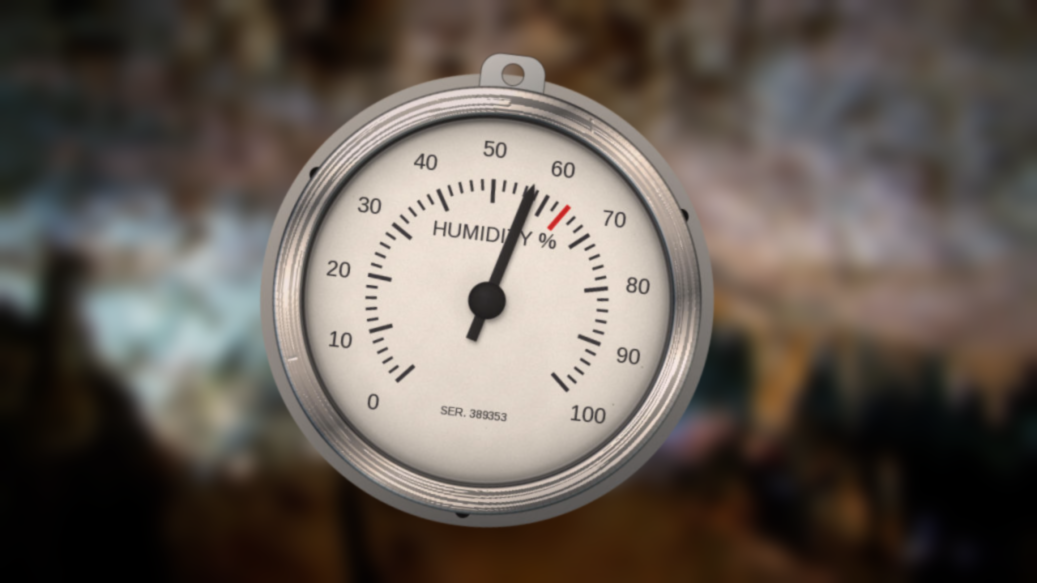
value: 57 (%)
